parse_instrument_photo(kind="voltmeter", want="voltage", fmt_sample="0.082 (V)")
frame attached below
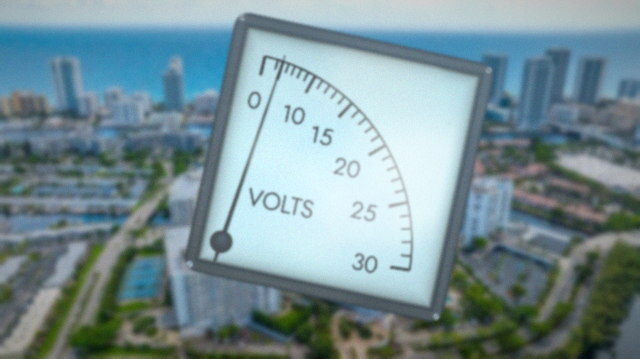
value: 5 (V)
